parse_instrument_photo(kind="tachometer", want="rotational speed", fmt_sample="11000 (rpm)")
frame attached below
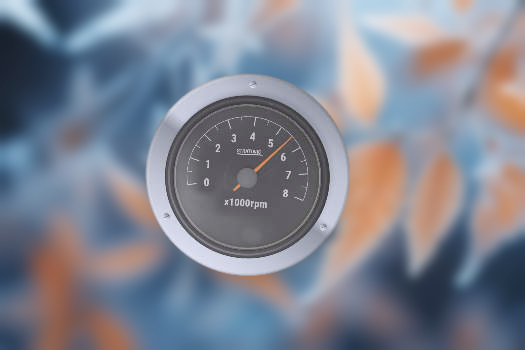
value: 5500 (rpm)
